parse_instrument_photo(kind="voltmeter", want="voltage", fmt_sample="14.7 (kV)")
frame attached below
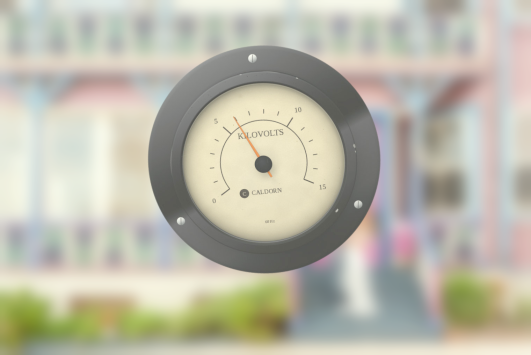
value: 6 (kV)
